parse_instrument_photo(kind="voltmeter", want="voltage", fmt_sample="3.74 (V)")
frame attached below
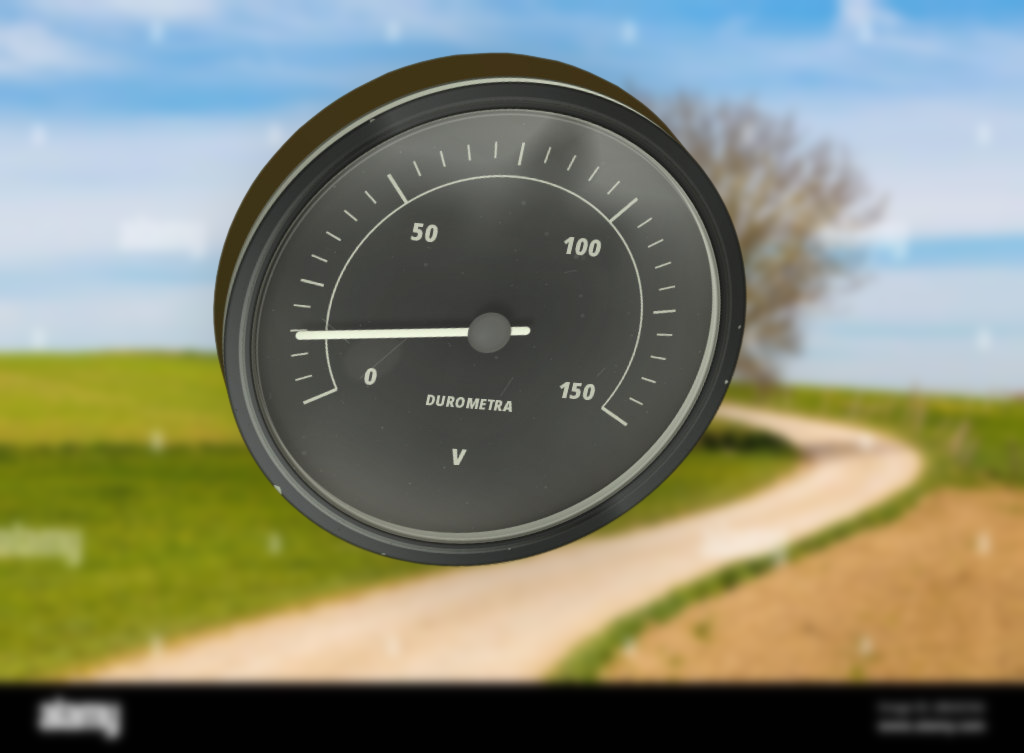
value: 15 (V)
